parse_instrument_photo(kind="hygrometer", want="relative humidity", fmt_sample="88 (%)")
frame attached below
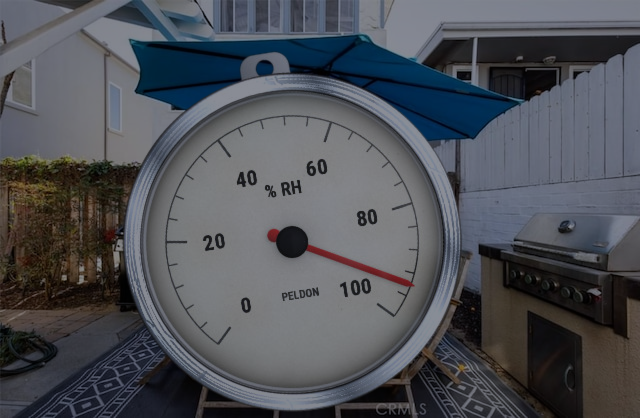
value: 94 (%)
